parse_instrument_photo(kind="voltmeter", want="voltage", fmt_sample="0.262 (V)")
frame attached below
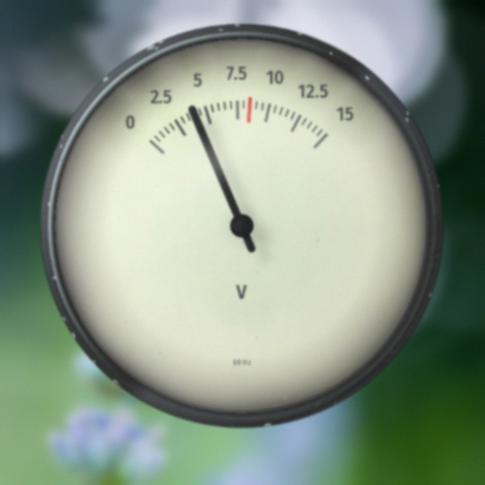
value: 4 (V)
